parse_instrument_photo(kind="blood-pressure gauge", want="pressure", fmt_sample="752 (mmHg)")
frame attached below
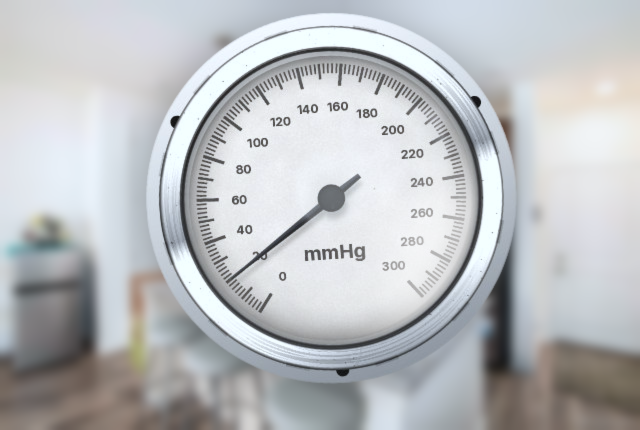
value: 20 (mmHg)
